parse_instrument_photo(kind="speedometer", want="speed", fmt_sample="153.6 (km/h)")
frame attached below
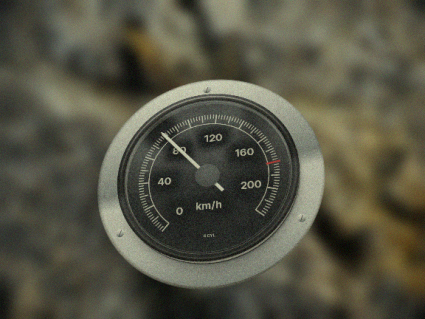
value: 80 (km/h)
